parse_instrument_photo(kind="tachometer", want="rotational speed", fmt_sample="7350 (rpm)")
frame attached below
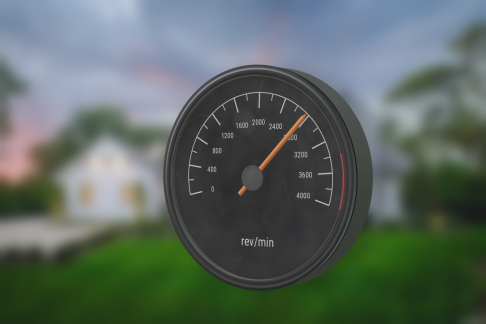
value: 2800 (rpm)
